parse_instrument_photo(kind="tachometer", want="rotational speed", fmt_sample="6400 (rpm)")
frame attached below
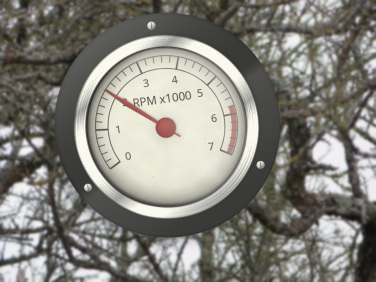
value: 2000 (rpm)
